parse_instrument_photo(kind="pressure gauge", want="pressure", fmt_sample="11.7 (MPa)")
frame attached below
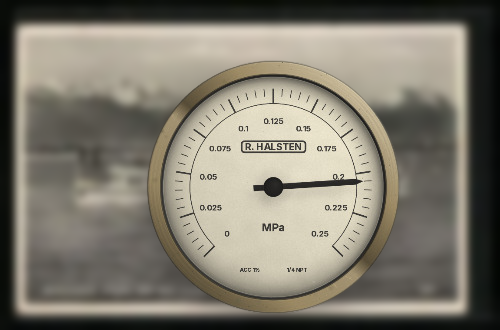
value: 0.205 (MPa)
